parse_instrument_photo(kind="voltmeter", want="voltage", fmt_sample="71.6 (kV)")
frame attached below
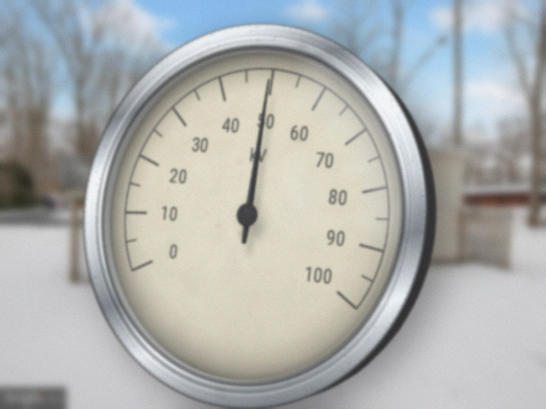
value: 50 (kV)
